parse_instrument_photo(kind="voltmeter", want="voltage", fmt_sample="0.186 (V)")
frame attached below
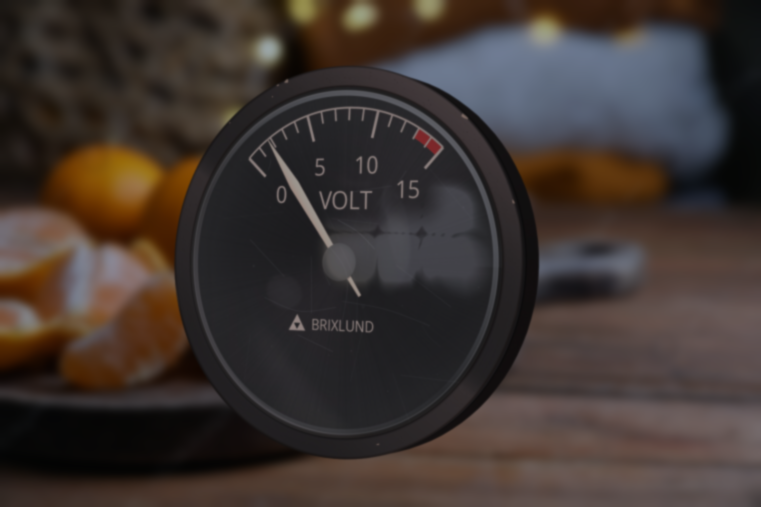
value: 2 (V)
